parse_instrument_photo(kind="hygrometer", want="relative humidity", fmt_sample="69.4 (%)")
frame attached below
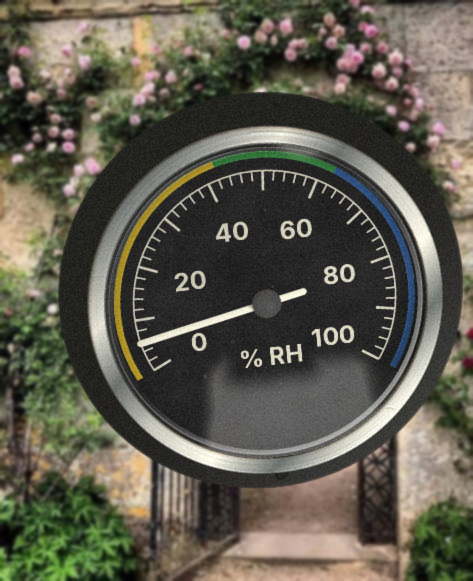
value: 6 (%)
